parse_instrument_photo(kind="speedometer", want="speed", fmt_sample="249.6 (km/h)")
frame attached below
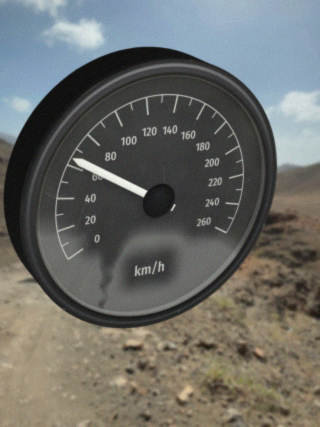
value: 65 (km/h)
